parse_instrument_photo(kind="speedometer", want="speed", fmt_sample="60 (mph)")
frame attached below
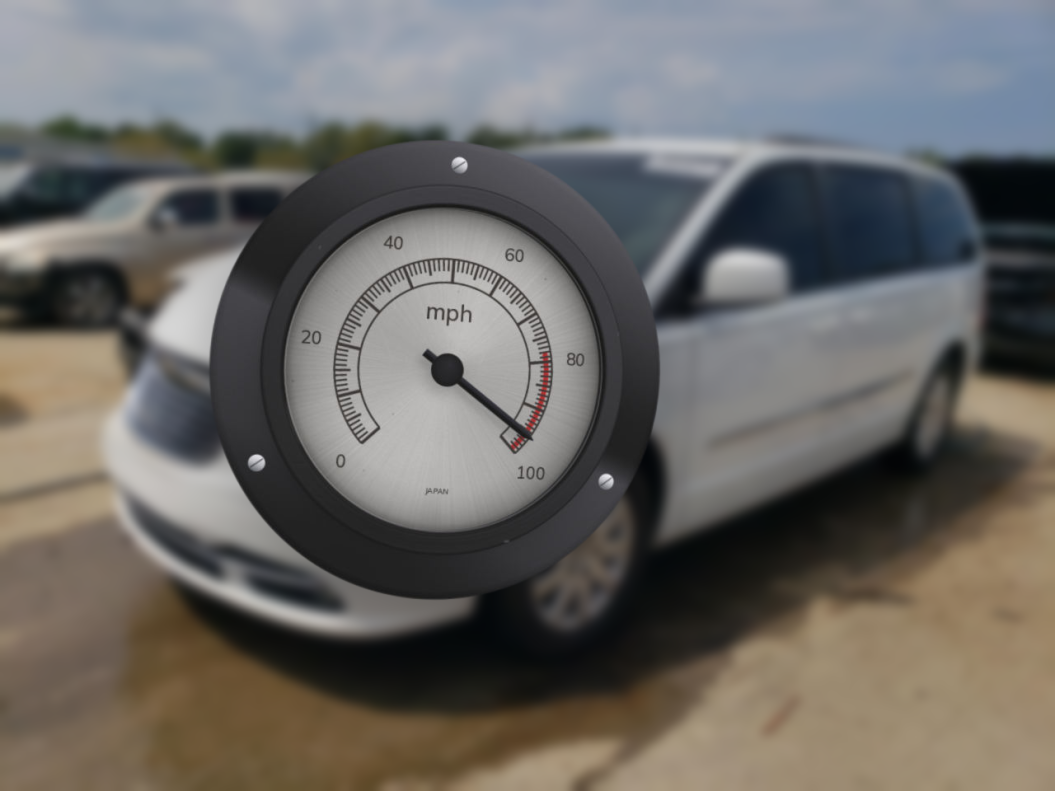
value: 96 (mph)
